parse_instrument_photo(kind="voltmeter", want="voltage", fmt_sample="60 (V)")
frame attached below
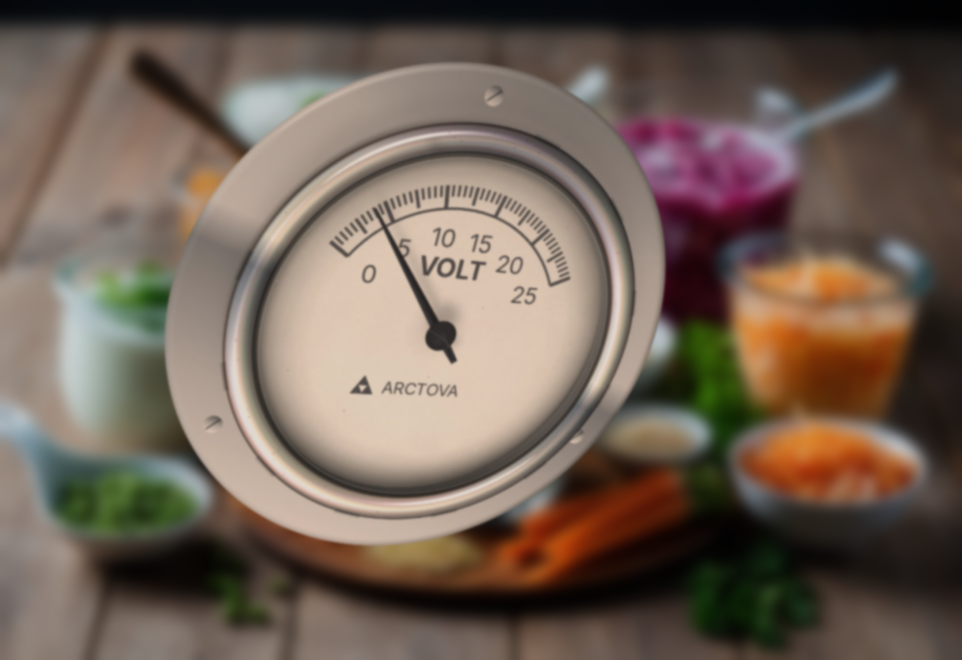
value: 4 (V)
